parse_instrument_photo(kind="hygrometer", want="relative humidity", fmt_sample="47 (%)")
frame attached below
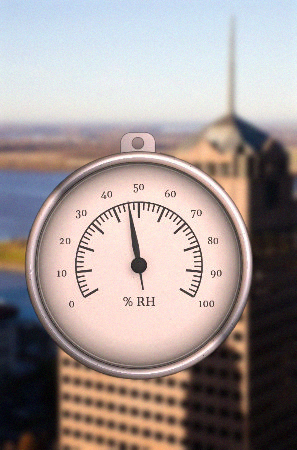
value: 46 (%)
